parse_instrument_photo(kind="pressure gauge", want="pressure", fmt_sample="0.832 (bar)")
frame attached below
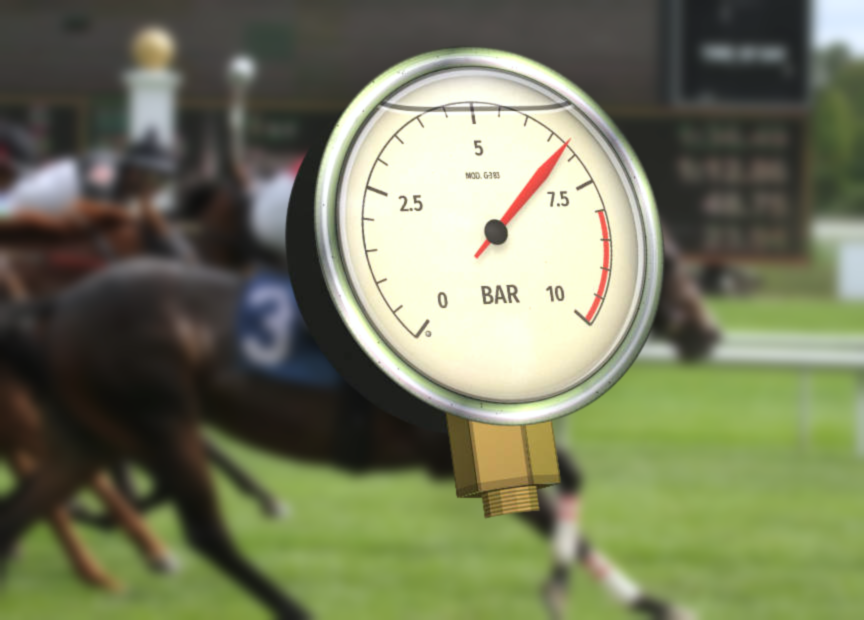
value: 6.75 (bar)
